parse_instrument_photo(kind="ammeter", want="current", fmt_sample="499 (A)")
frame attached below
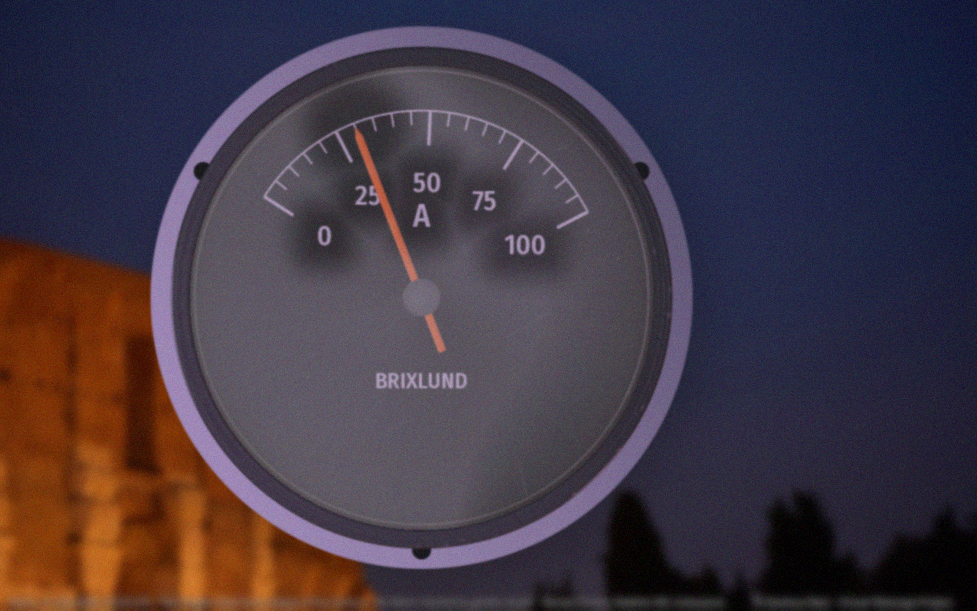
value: 30 (A)
